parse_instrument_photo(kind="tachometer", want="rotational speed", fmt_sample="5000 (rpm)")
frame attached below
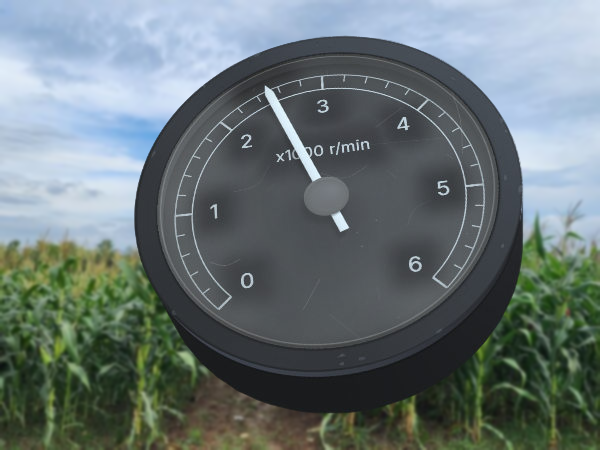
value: 2500 (rpm)
